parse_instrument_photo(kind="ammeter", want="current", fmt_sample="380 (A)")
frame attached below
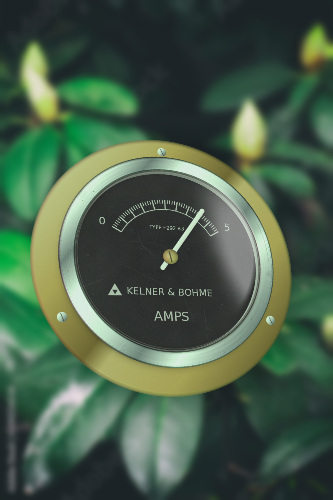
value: 4 (A)
